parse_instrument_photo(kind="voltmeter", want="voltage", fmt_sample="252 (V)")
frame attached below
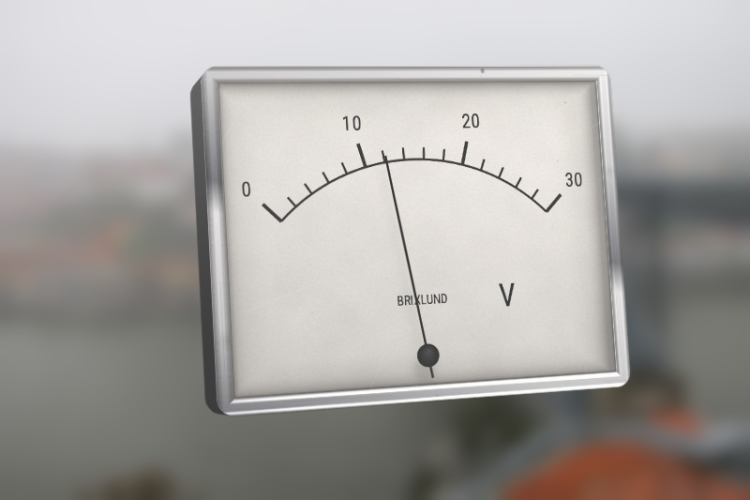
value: 12 (V)
